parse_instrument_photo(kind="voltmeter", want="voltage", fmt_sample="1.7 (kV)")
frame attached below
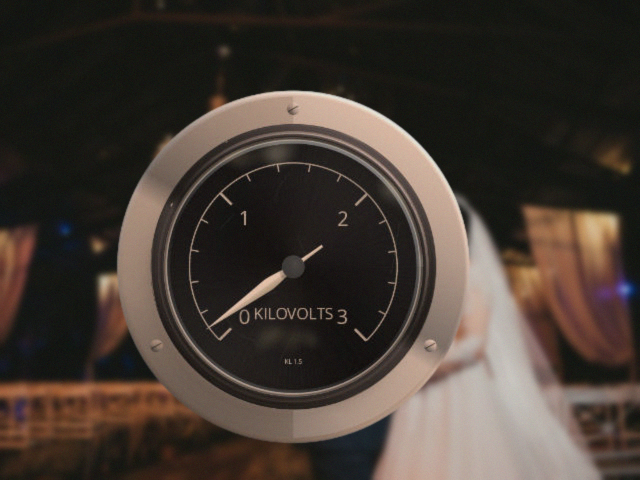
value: 0.1 (kV)
